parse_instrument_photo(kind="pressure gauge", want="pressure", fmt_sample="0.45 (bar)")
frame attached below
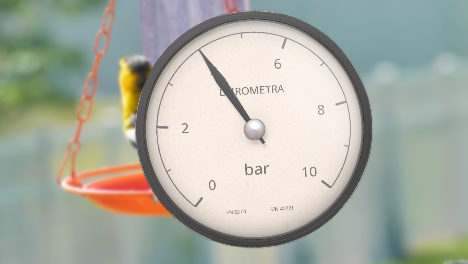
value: 4 (bar)
